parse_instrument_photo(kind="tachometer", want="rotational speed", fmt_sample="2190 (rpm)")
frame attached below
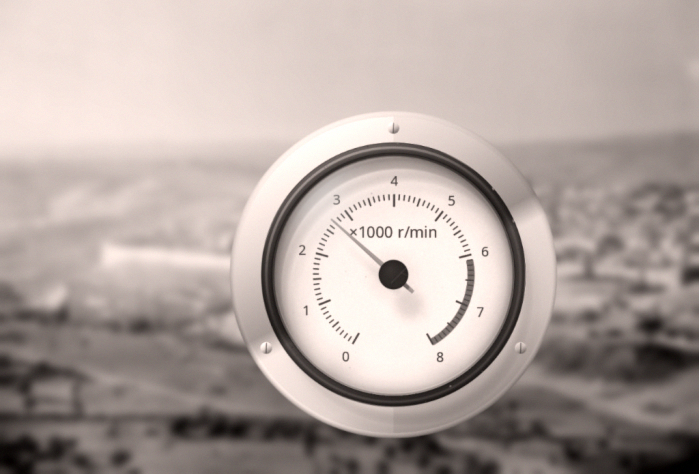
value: 2700 (rpm)
